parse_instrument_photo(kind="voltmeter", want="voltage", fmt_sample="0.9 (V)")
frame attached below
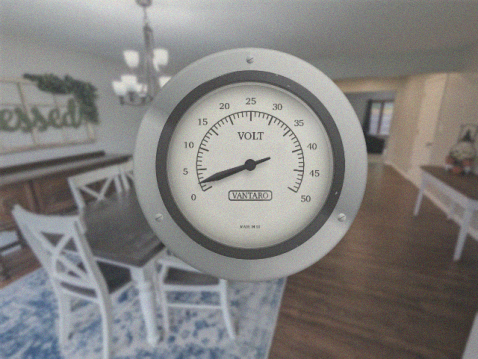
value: 2 (V)
